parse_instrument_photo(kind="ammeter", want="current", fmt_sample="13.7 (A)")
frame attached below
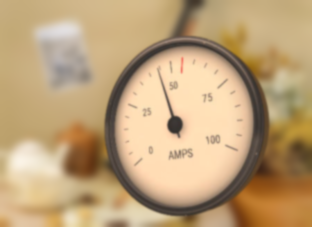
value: 45 (A)
